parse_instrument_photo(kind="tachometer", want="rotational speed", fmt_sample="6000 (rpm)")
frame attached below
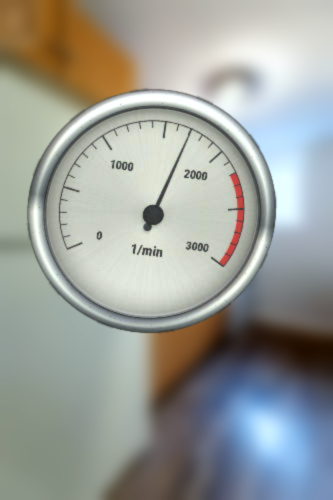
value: 1700 (rpm)
